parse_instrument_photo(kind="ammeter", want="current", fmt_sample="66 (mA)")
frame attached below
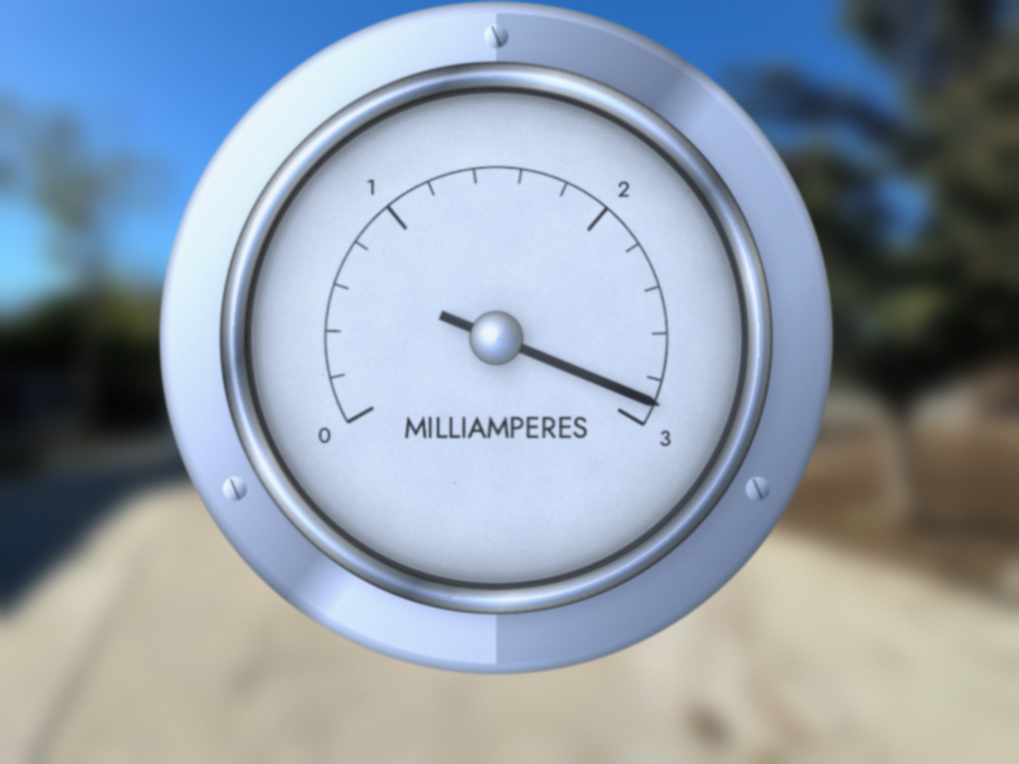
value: 2.9 (mA)
